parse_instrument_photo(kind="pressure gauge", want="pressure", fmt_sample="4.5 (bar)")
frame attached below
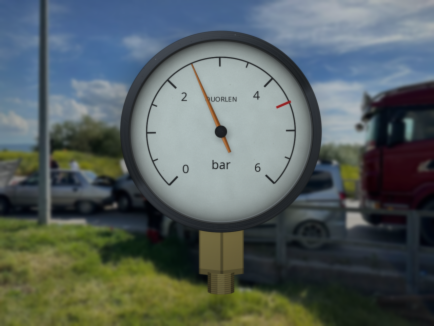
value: 2.5 (bar)
